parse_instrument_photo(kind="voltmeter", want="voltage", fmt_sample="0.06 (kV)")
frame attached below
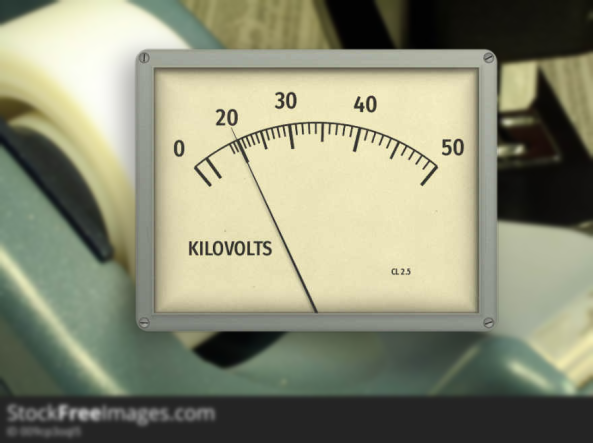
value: 20 (kV)
